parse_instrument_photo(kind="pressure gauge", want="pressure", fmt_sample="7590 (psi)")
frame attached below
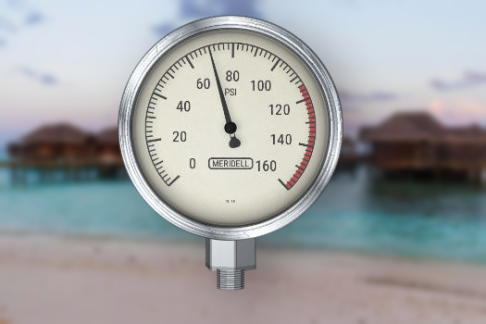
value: 70 (psi)
